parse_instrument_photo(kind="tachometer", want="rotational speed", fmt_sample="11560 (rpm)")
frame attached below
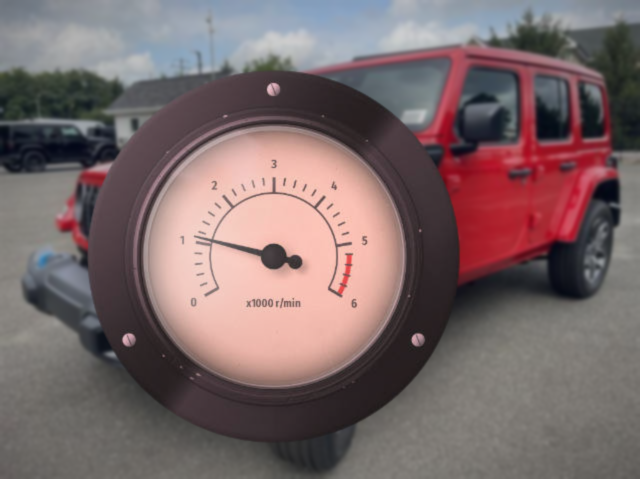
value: 1100 (rpm)
